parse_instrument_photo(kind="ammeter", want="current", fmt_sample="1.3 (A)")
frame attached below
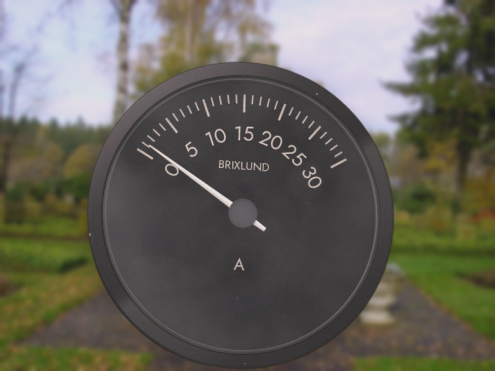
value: 1 (A)
